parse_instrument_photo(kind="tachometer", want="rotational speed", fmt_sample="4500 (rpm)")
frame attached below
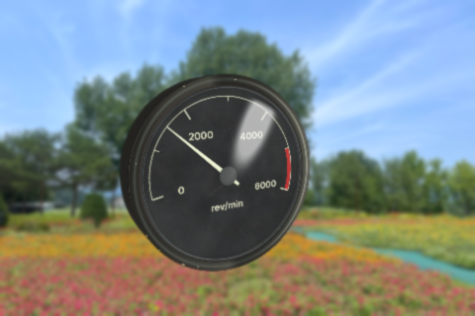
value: 1500 (rpm)
